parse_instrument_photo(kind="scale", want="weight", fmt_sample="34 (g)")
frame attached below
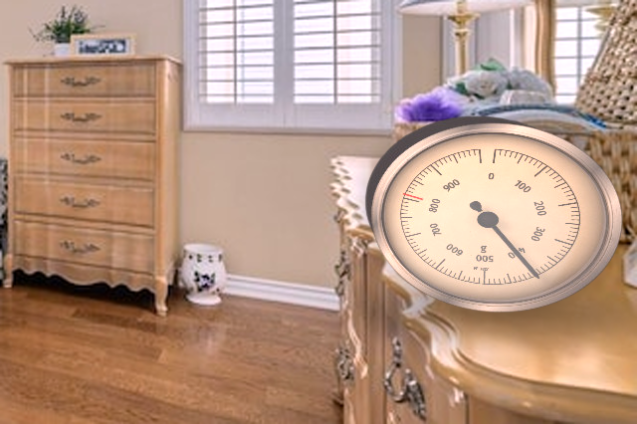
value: 400 (g)
